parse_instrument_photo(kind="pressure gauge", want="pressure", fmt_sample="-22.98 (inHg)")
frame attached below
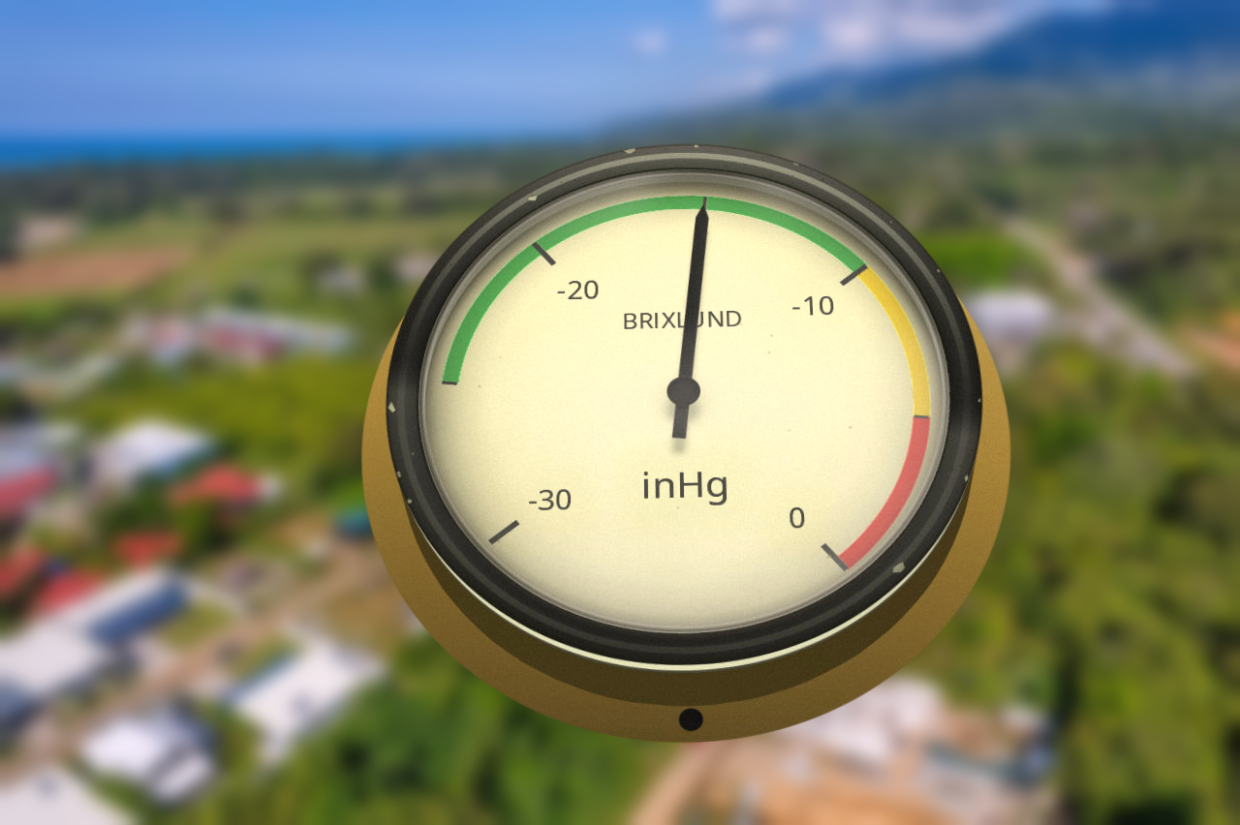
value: -15 (inHg)
